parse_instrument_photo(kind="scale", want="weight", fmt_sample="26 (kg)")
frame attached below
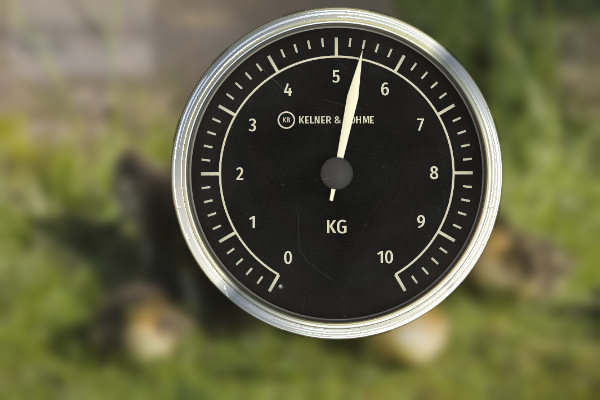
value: 5.4 (kg)
